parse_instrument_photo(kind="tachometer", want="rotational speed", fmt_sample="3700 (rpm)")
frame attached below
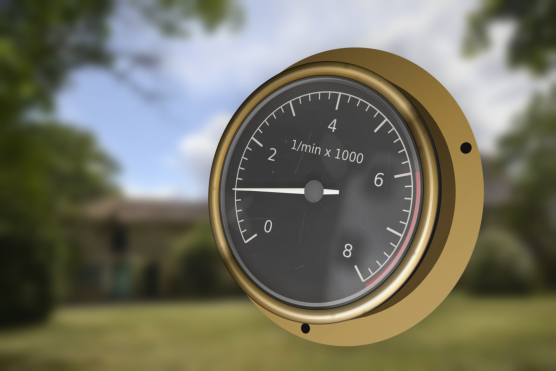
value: 1000 (rpm)
